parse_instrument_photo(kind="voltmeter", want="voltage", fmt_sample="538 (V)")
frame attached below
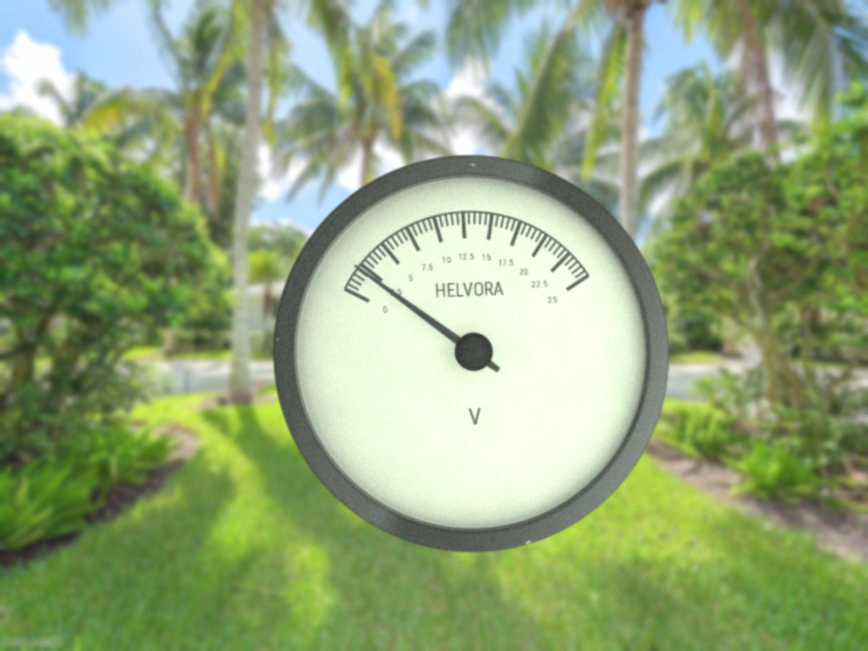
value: 2 (V)
